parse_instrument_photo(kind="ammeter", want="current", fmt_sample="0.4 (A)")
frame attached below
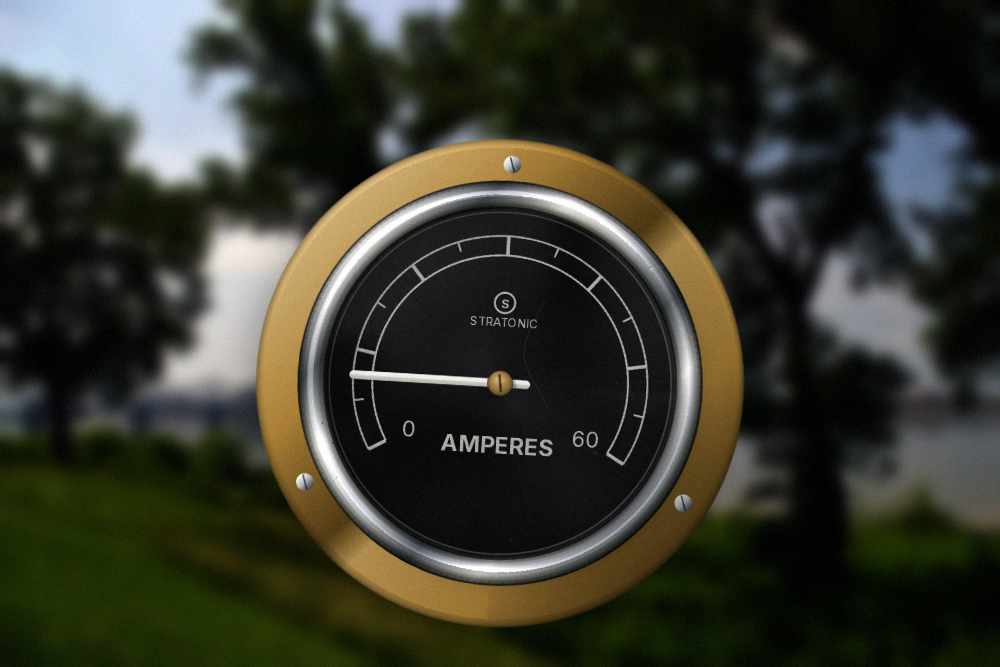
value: 7.5 (A)
